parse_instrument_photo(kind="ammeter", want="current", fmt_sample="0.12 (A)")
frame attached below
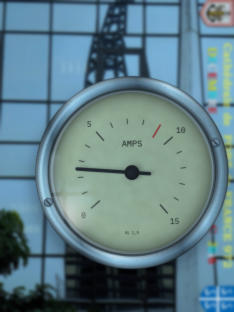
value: 2.5 (A)
